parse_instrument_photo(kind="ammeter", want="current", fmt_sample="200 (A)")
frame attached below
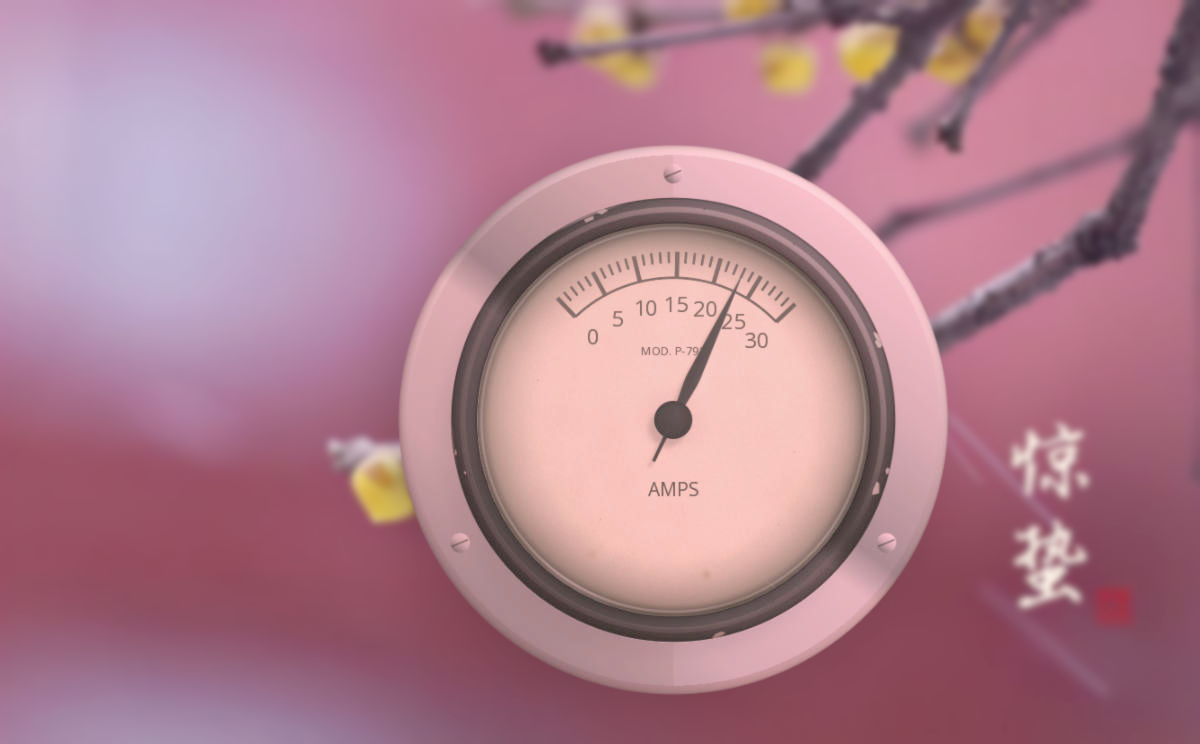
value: 23 (A)
